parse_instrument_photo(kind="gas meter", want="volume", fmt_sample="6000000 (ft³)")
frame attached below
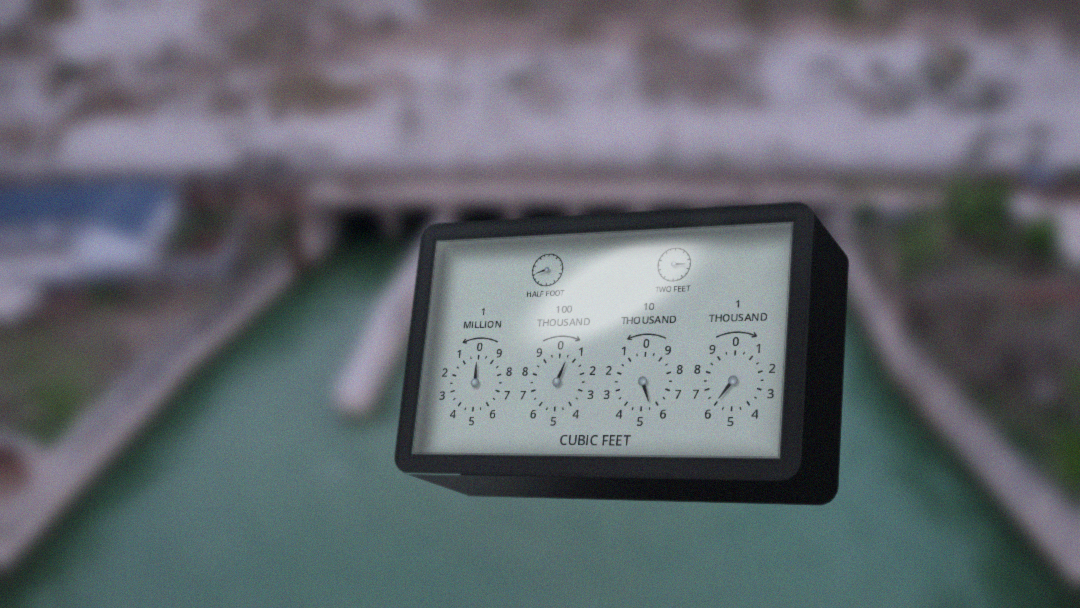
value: 5600 (ft³)
